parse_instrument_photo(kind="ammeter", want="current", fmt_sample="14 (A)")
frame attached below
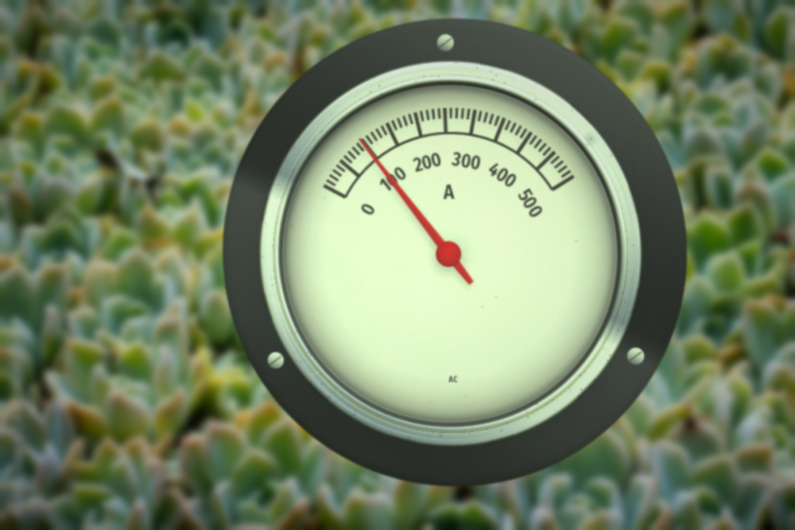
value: 100 (A)
